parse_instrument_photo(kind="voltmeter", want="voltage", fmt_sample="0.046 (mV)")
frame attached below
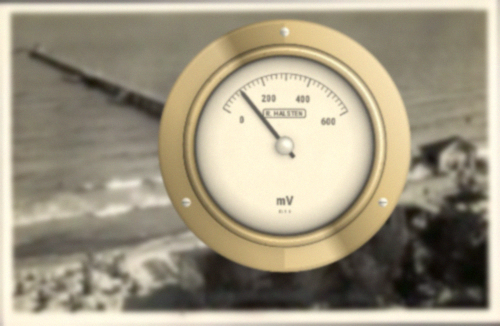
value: 100 (mV)
